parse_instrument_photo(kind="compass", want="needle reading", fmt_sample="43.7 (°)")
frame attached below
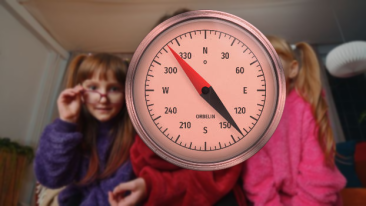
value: 320 (°)
